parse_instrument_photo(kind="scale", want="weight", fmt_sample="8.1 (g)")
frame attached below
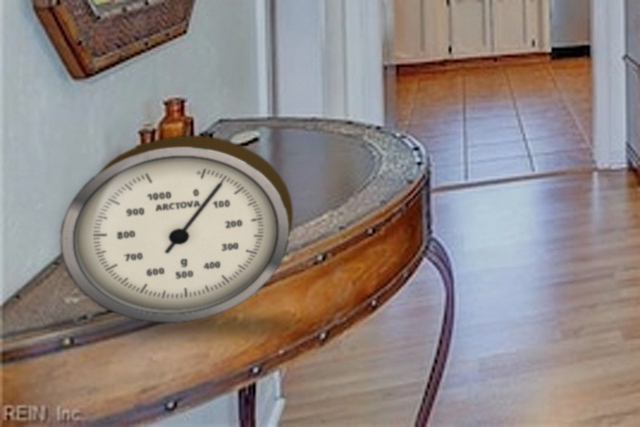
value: 50 (g)
